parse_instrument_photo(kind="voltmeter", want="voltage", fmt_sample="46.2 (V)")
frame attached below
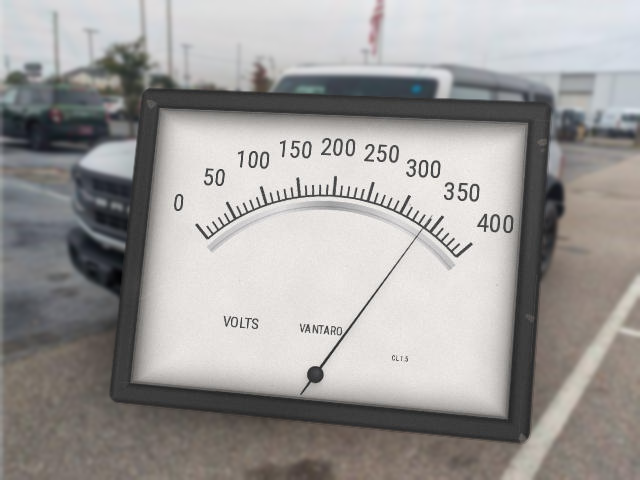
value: 340 (V)
